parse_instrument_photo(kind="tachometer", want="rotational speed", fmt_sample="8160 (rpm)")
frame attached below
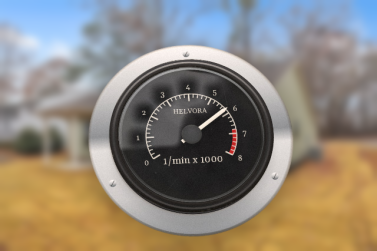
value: 5800 (rpm)
